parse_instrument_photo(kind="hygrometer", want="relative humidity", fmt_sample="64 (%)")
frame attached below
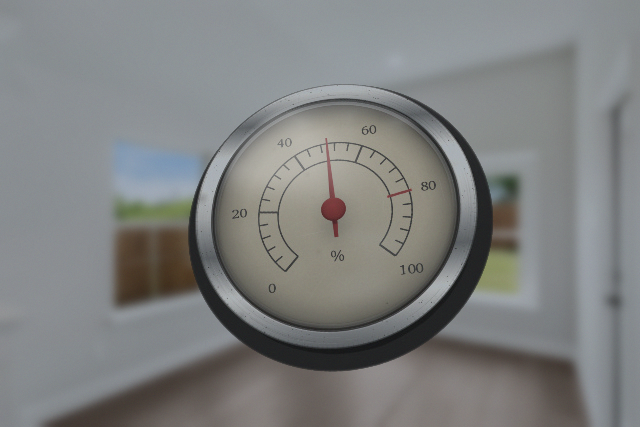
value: 50 (%)
